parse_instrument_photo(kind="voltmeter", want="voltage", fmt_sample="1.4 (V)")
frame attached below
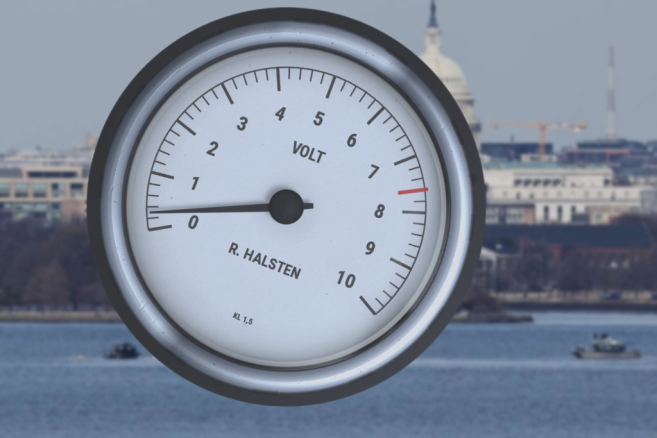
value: 0.3 (V)
